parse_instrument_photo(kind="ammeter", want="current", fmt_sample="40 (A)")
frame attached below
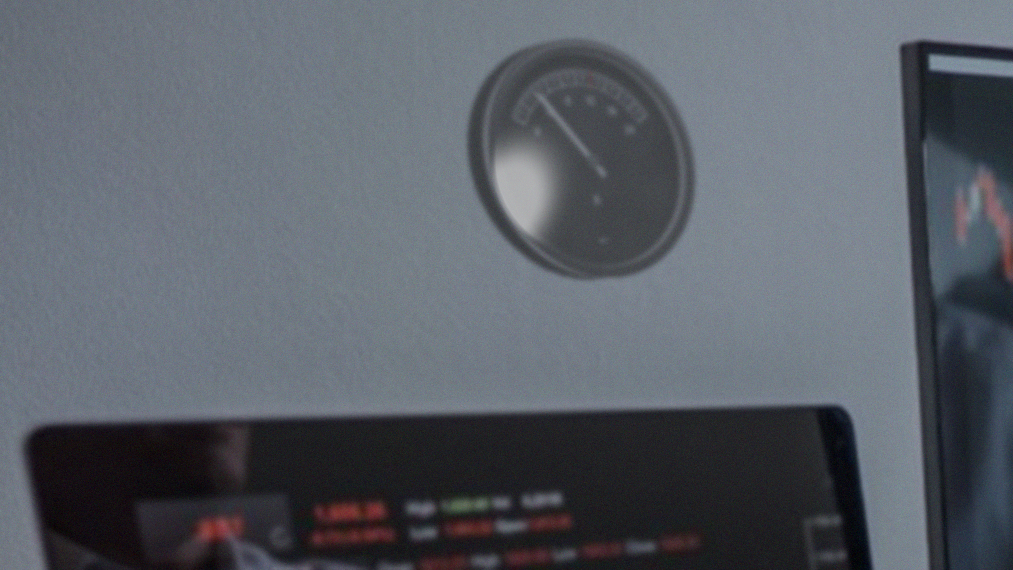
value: 4 (A)
